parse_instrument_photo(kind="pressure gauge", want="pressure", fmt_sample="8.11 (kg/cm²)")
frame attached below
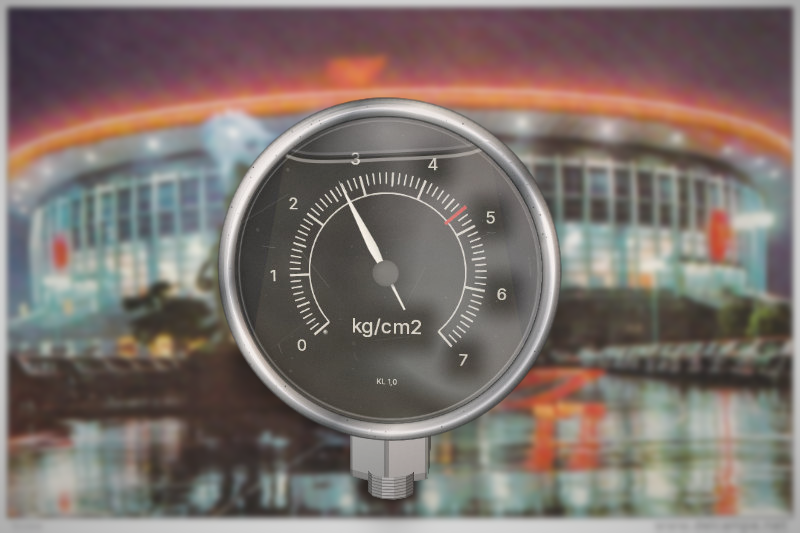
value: 2.7 (kg/cm²)
